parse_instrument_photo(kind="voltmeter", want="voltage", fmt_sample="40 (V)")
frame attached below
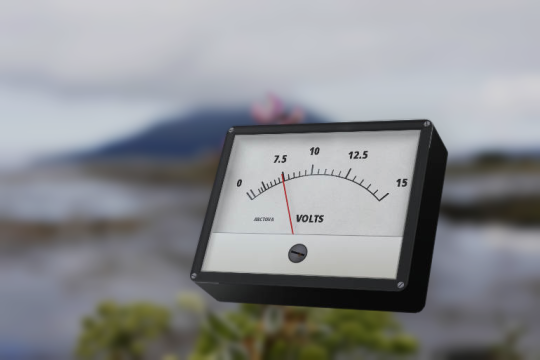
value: 7.5 (V)
